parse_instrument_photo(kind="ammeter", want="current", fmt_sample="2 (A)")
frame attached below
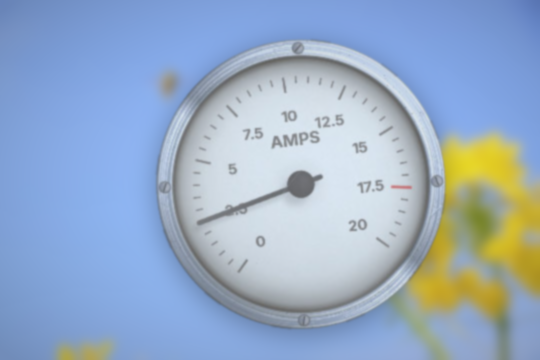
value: 2.5 (A)
